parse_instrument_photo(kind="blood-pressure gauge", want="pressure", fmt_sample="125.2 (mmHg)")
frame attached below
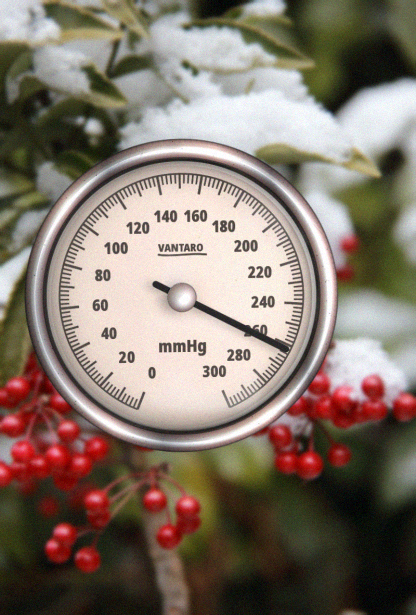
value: 262 (mmHg)
